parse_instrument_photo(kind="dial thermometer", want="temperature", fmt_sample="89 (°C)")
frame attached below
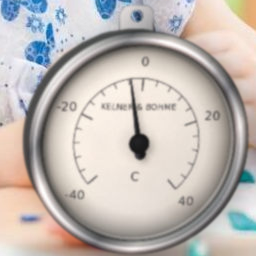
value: -4 (°C)
